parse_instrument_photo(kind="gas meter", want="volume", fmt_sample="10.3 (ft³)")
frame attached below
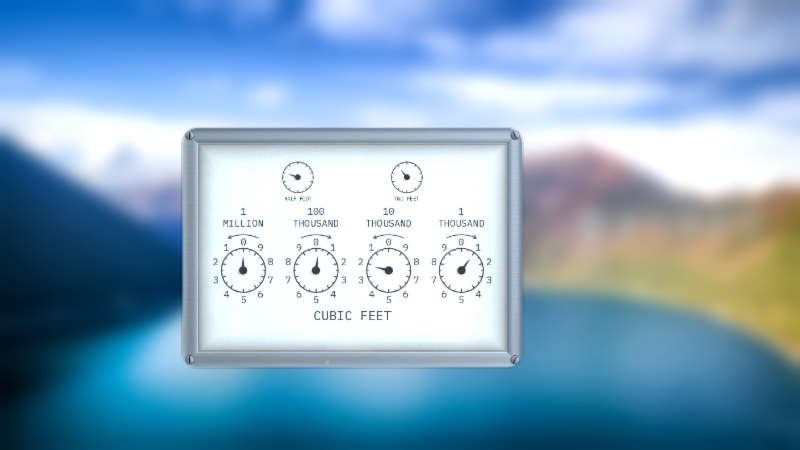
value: 2100 (ft³)
